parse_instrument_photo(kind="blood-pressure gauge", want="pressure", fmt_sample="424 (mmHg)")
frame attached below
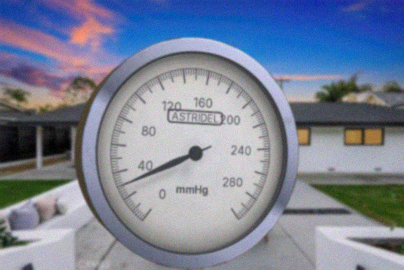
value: 30 (mmHg)
